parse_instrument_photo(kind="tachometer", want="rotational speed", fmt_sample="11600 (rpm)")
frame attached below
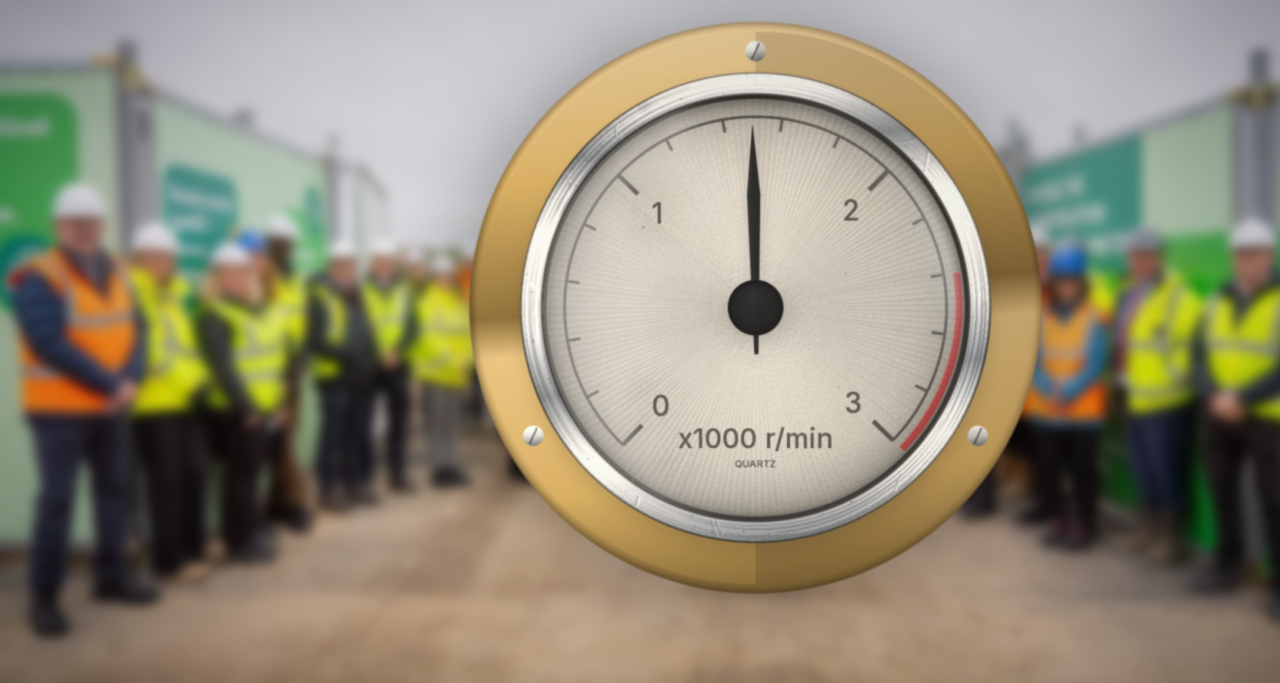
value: 1500 (rpm)
